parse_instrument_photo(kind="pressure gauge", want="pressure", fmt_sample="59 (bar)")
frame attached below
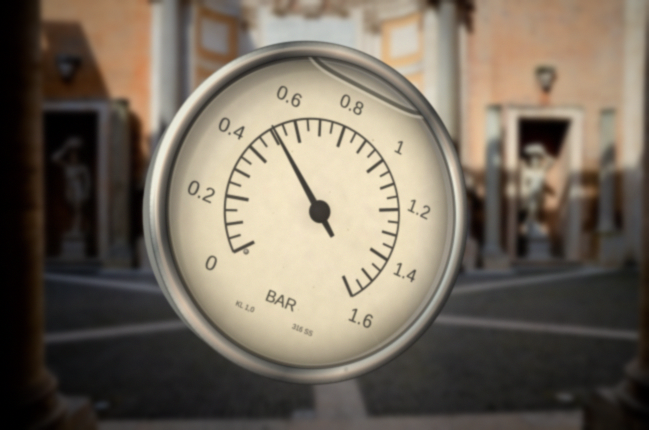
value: 0.5 (bar)
